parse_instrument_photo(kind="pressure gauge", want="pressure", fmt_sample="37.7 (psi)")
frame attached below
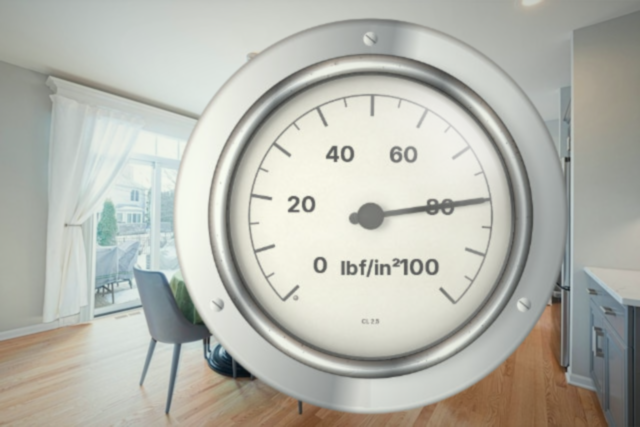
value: 80 (psi)
